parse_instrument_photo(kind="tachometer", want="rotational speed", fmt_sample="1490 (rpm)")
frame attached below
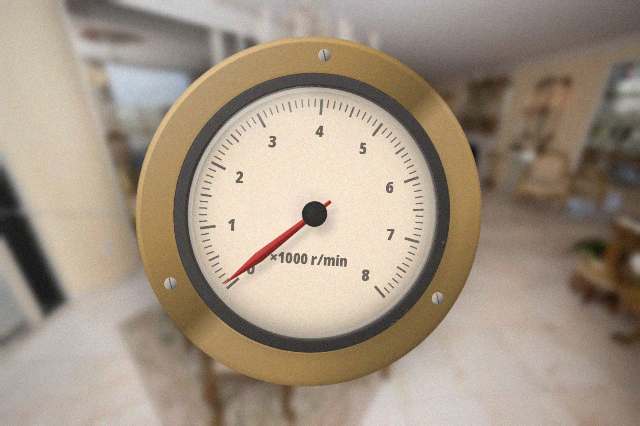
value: 100 (rpm)
